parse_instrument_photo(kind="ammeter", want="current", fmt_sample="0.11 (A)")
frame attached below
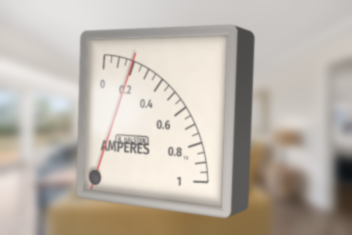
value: 0.2 (A)
